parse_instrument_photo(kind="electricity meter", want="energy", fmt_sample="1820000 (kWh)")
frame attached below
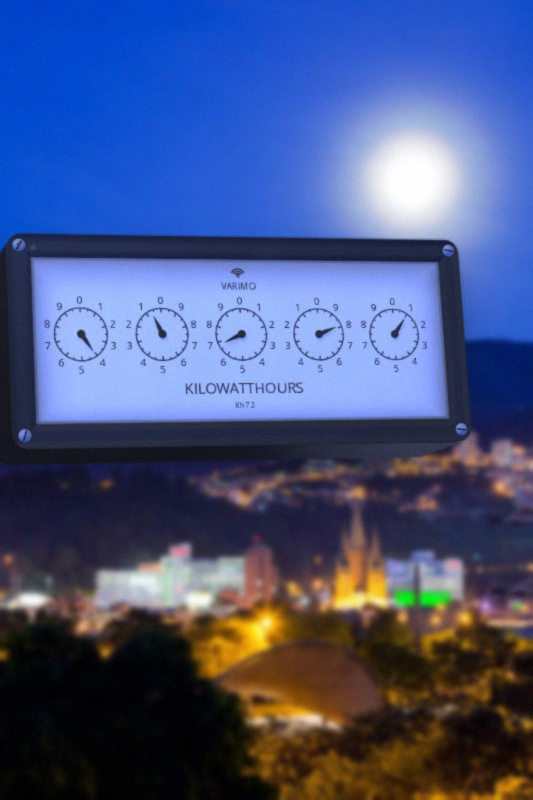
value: 40681 (kWh)
